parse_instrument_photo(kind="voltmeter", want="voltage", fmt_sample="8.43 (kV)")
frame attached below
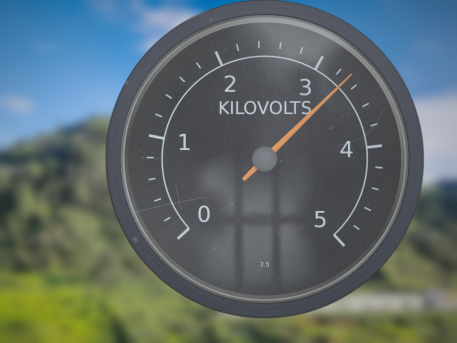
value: 3.3 (kV)
